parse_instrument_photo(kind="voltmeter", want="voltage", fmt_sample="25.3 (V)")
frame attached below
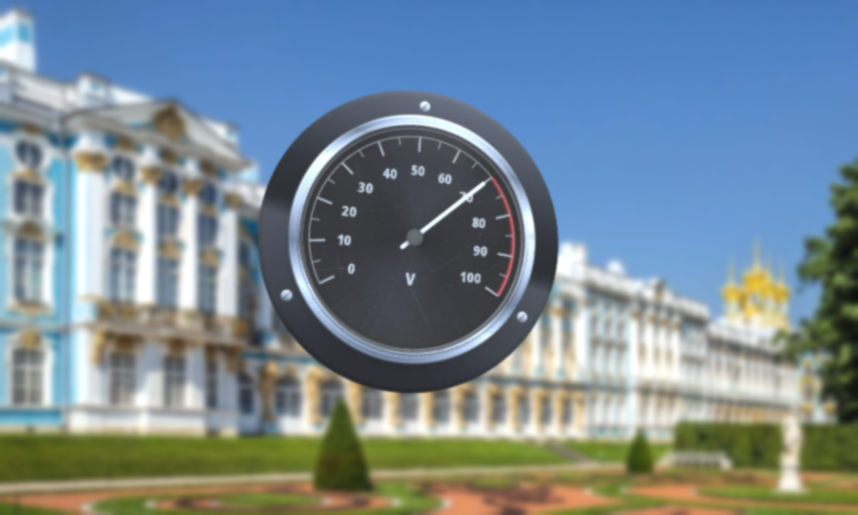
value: 70 (V)
